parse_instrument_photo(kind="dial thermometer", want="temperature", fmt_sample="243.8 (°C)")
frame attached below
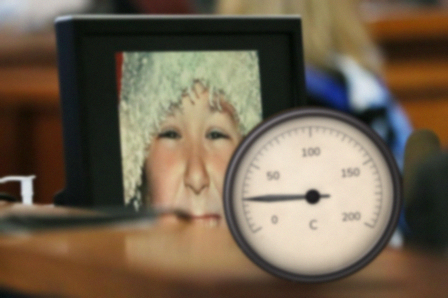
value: 25 (°C)
